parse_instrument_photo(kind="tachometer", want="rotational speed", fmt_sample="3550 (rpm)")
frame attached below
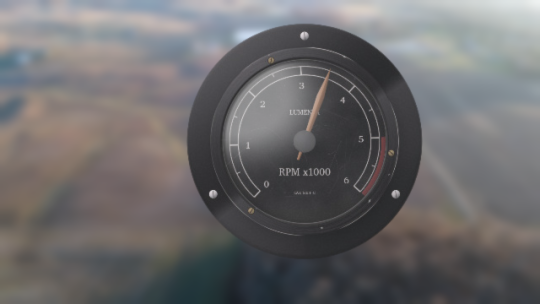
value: 3500 (rpm)
